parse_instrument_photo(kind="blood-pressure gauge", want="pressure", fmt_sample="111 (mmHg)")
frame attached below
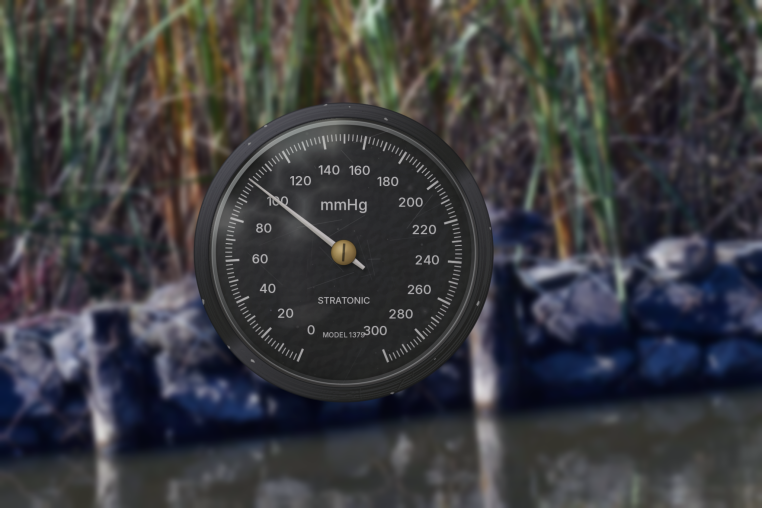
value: 100 (mmHg)
